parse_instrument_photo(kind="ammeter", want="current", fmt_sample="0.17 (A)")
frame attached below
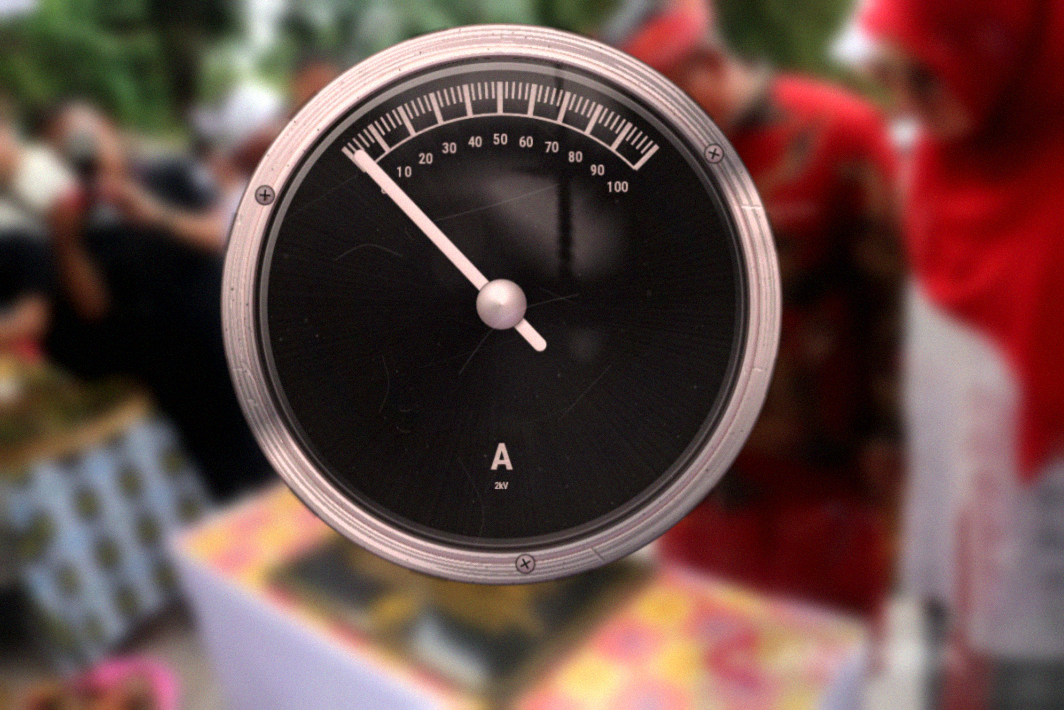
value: 2 (A)
